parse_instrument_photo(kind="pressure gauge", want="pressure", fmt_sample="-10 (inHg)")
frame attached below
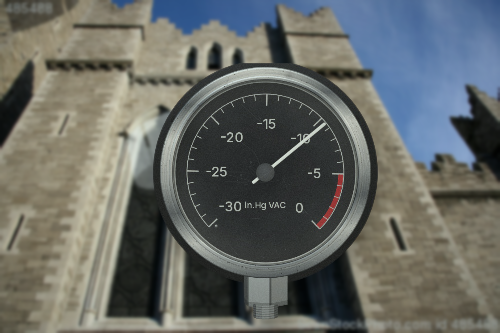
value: -9.5 (inHg)
